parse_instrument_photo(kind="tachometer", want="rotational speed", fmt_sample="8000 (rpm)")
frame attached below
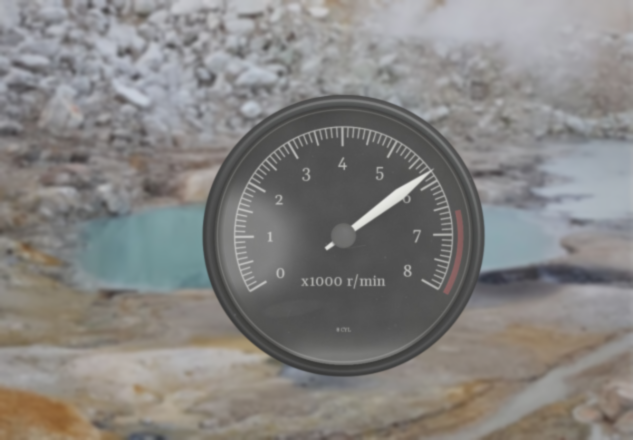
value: 5800 (rpm)
